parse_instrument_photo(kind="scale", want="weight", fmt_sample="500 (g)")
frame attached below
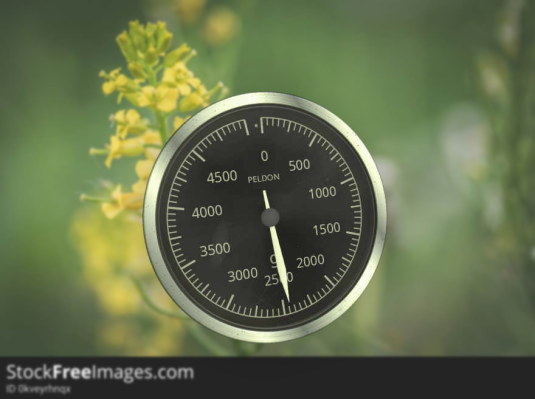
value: 2450 (g)
